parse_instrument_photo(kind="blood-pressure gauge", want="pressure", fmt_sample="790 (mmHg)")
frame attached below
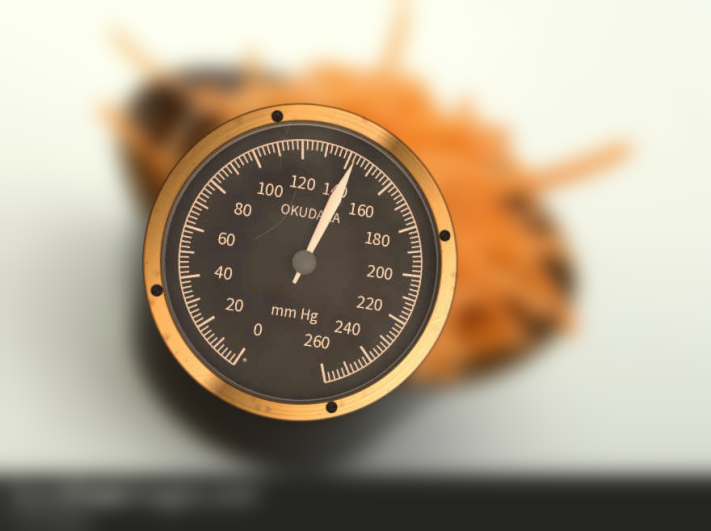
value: 142 (mmHg)
